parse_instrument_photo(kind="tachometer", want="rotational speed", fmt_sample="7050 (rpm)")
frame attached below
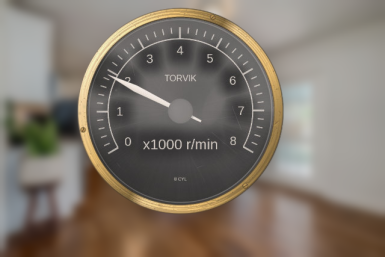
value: 1900 (rpm)
